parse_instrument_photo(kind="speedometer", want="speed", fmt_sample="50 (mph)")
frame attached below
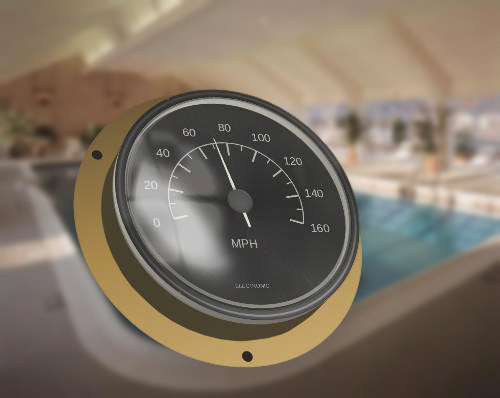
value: 70 (mph)
